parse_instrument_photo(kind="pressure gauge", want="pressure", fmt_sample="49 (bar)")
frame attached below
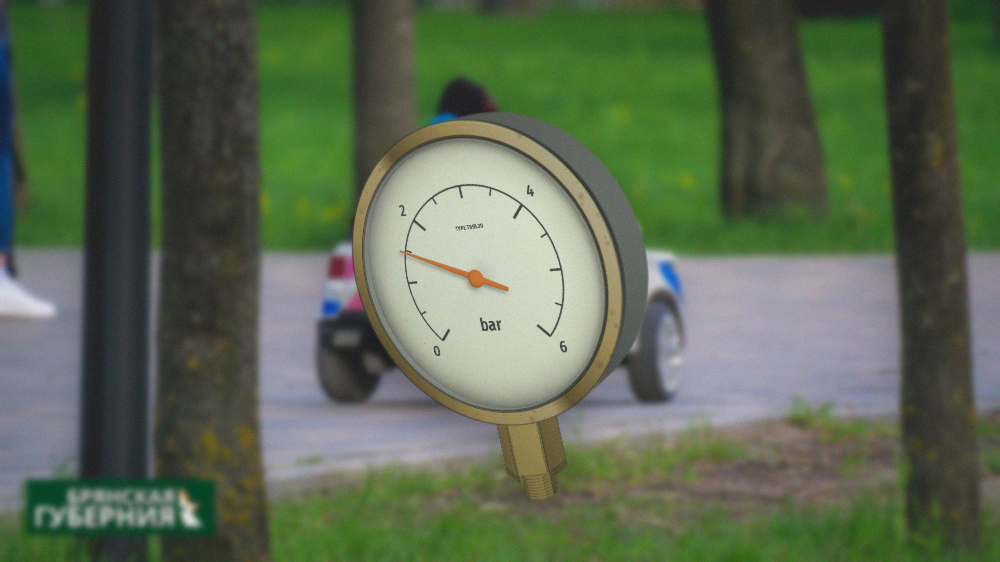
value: 1.5 (bar)
